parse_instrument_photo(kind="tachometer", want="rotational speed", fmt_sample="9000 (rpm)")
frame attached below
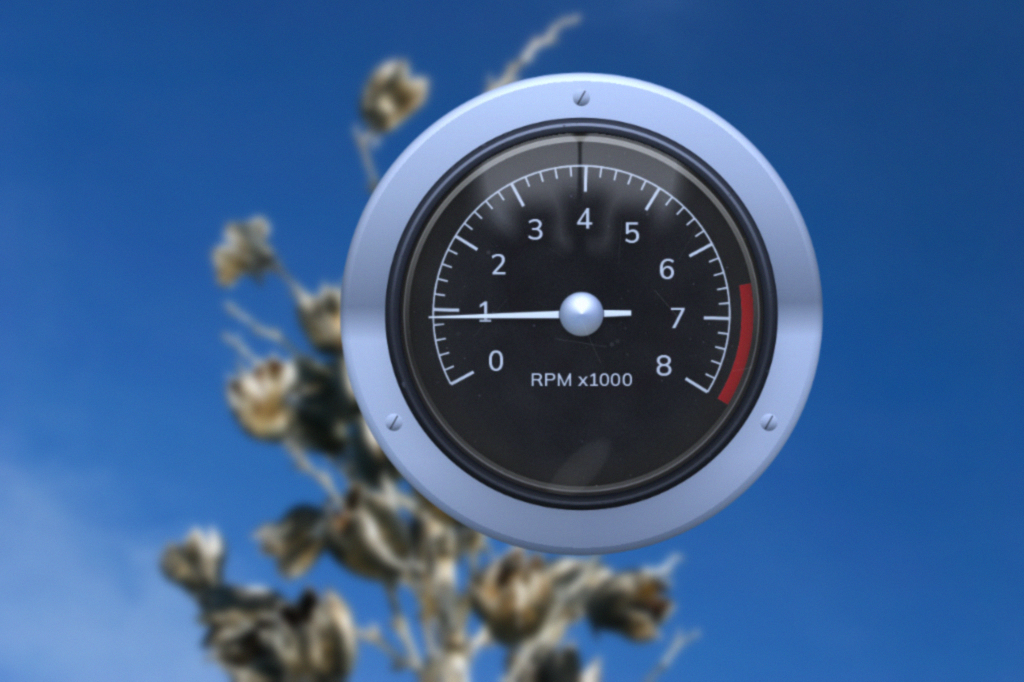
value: 900 (rpm)
